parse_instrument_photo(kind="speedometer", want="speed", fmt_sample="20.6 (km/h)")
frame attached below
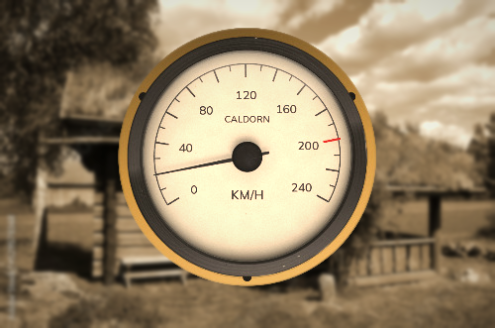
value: 20 (km/h)
